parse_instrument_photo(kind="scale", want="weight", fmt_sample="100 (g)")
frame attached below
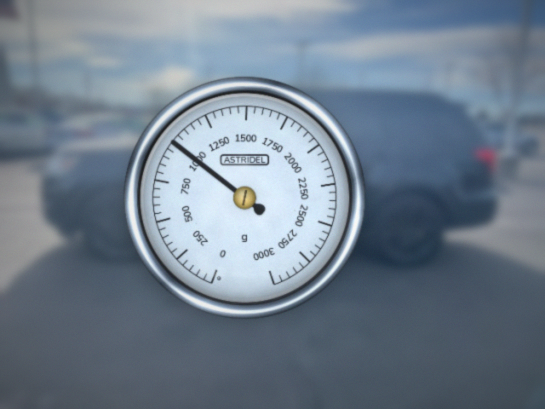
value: 1000 (g)
